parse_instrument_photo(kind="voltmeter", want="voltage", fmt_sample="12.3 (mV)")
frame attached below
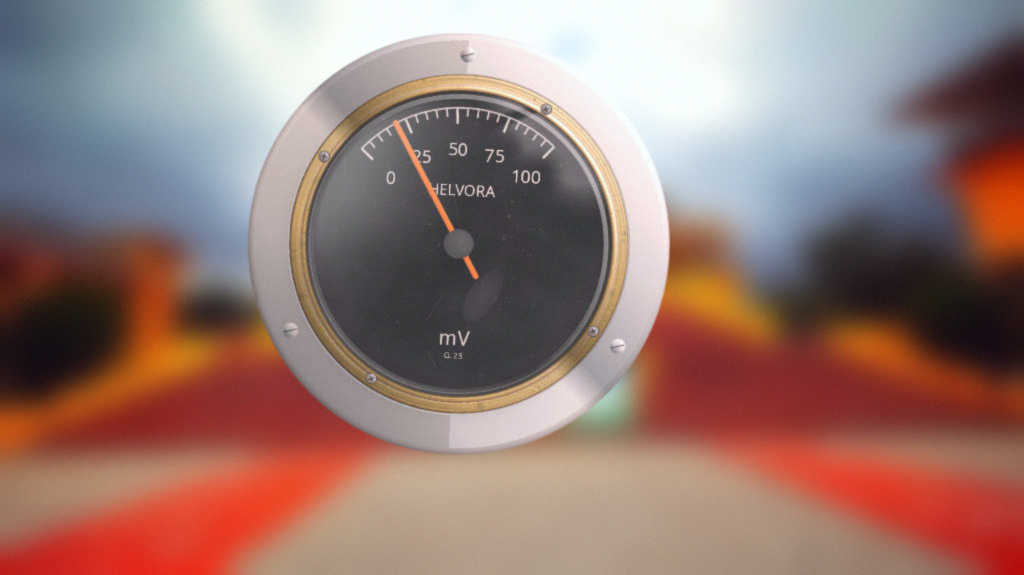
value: 20 (mV)
